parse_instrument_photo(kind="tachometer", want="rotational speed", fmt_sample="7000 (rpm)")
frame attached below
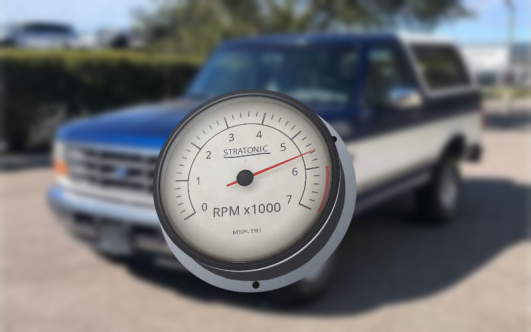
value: 5600 (rpm)
